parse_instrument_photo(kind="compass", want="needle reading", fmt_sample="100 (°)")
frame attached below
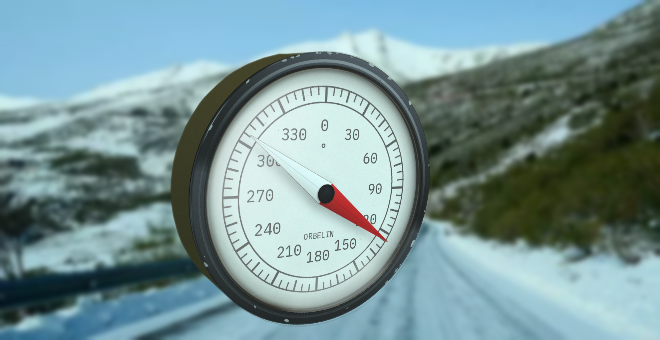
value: 125 (°)
